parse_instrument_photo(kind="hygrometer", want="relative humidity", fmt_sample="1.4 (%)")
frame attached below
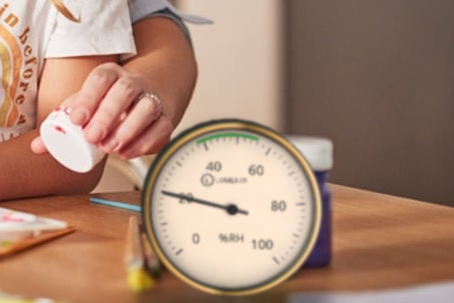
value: 20 (%)
